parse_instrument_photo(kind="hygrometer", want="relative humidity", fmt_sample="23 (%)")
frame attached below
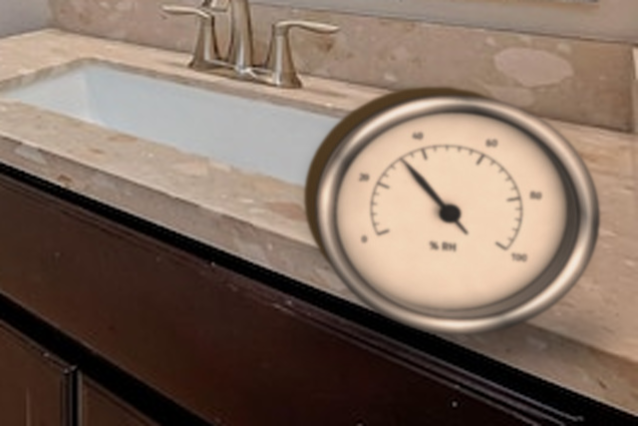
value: 32 (%)
